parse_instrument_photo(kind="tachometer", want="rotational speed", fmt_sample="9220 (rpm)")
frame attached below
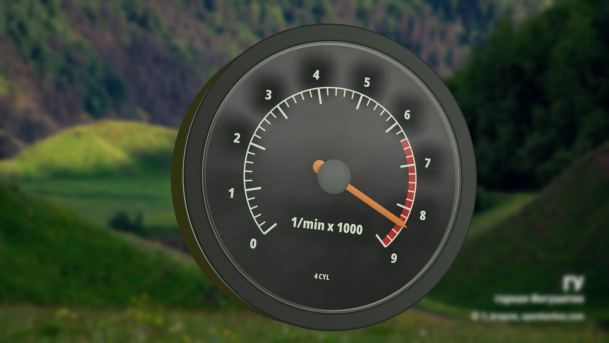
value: 8400 (rpm)
